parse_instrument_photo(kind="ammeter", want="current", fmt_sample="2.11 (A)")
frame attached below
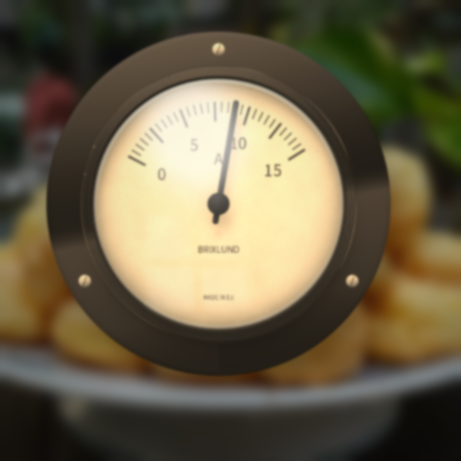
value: 9 (A)
